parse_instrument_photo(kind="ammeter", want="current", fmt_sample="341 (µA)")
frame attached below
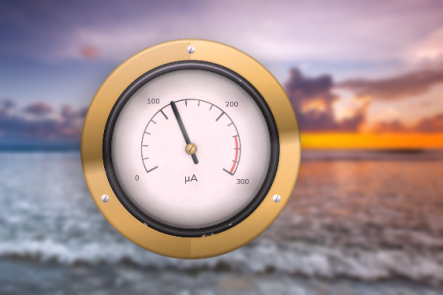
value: 120 (µA)
